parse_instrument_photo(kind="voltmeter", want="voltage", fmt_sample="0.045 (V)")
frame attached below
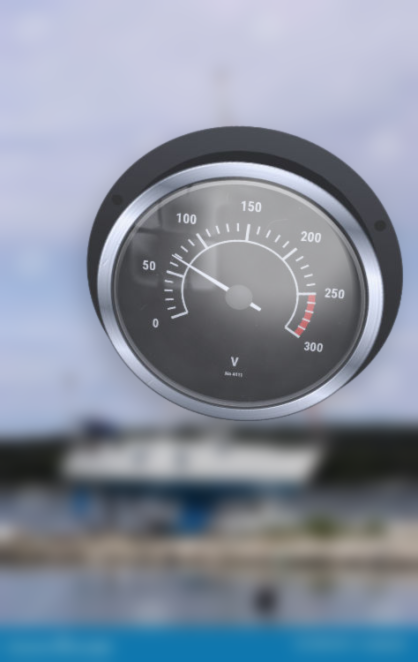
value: 70 (V)
